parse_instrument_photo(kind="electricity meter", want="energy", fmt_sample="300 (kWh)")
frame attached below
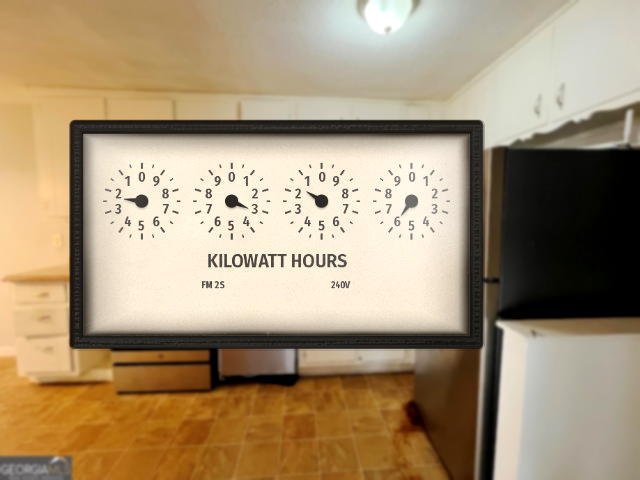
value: 2316 (kWh)
